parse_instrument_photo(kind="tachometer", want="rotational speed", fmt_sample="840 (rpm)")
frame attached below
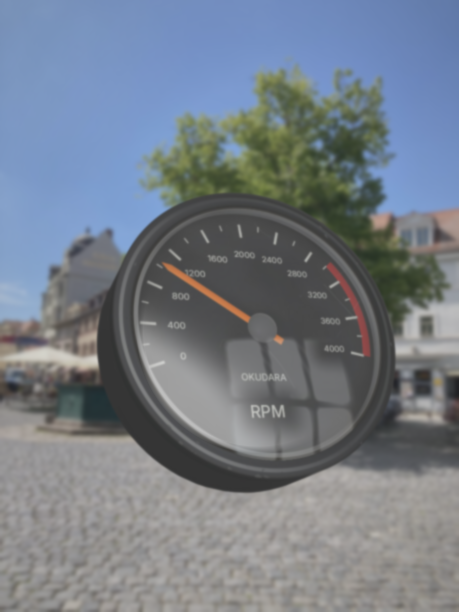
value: 1000 (rpm)
